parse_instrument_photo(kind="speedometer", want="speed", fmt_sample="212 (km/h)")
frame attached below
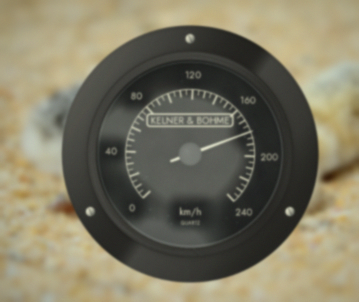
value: 180 (km/h)
